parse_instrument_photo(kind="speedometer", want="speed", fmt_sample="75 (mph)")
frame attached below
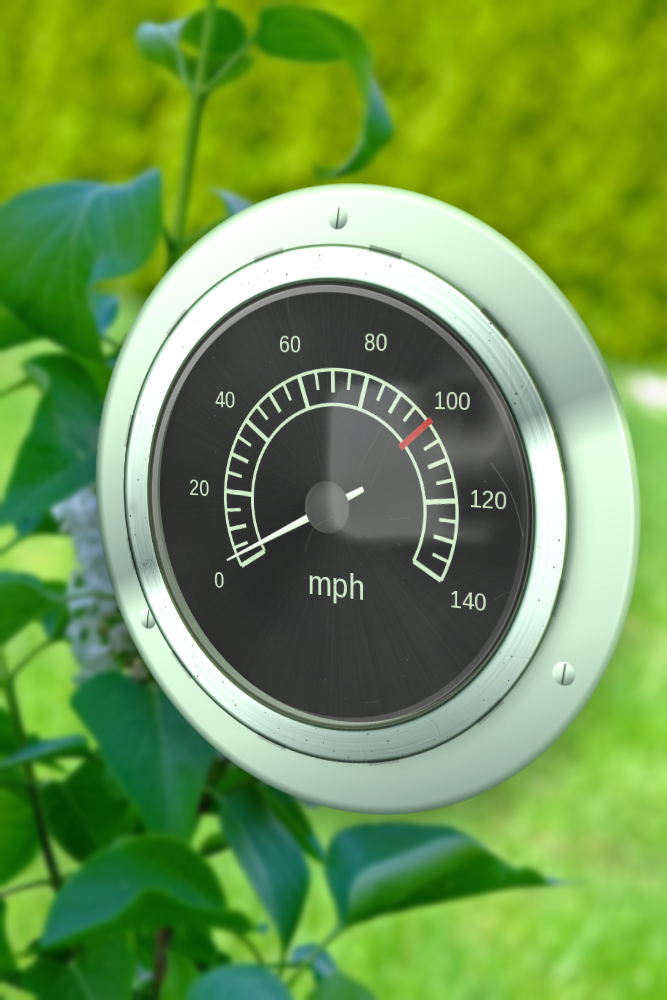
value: 2.5 (mph)
